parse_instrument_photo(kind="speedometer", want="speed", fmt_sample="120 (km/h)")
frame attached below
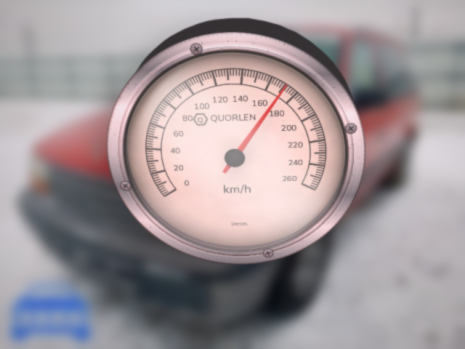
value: 170 (km/h)
